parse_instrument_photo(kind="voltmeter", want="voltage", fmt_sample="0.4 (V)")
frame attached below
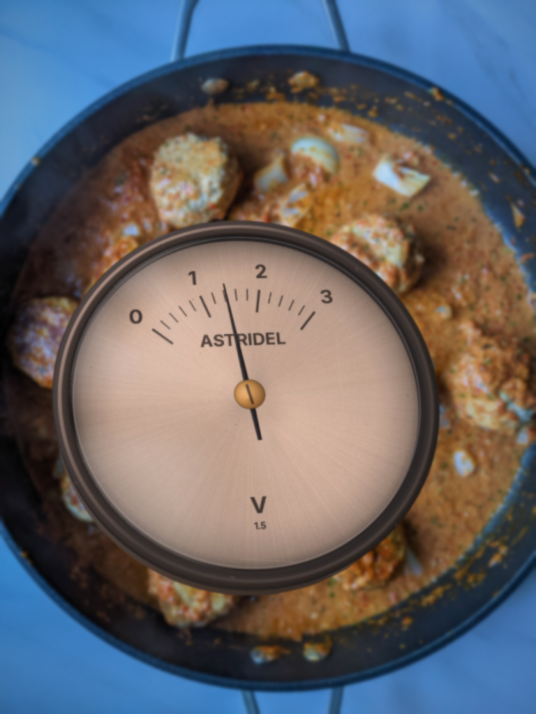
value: 1.4 (V)
